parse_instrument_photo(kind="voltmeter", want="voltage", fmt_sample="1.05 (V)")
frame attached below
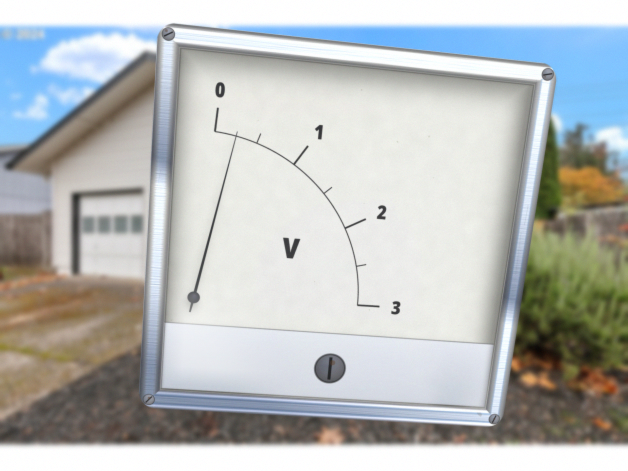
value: 0.25 (V)
